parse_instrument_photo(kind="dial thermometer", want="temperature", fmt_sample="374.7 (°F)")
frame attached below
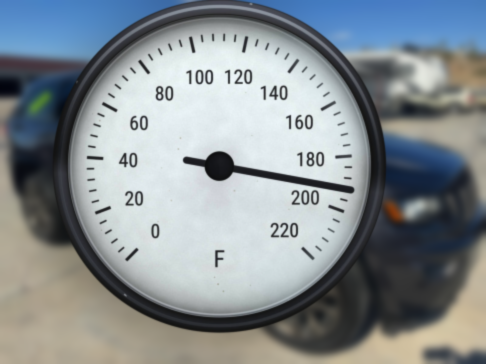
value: 192 (°F)
